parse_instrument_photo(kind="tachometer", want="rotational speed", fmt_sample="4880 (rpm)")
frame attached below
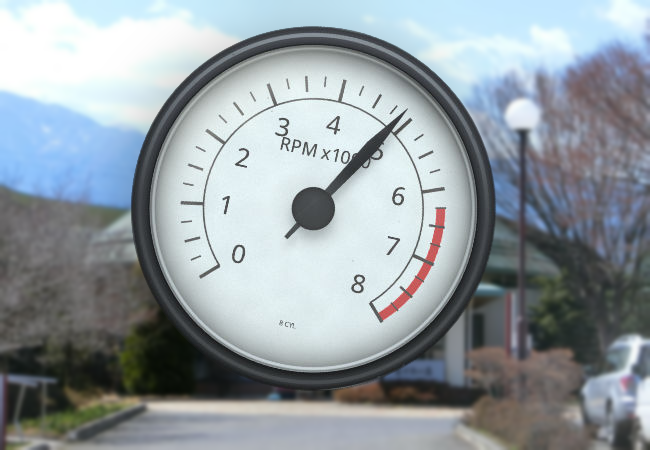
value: 4875 (rpm)
